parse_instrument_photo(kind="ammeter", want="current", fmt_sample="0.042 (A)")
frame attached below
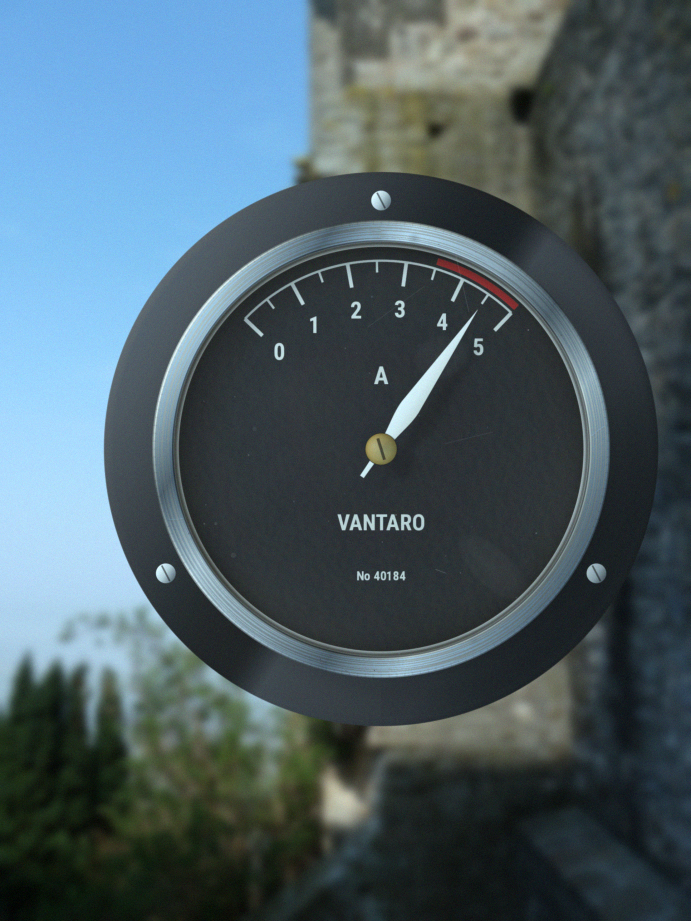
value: 4.5 (A)
